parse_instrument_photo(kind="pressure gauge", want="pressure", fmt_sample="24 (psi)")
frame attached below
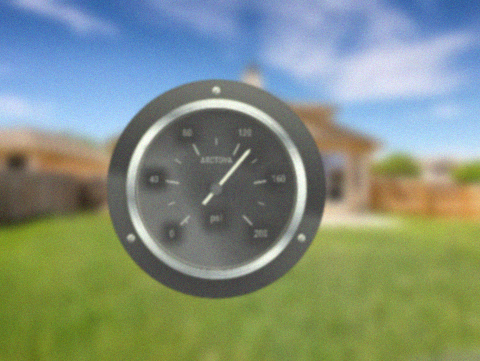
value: 130 (psi)
